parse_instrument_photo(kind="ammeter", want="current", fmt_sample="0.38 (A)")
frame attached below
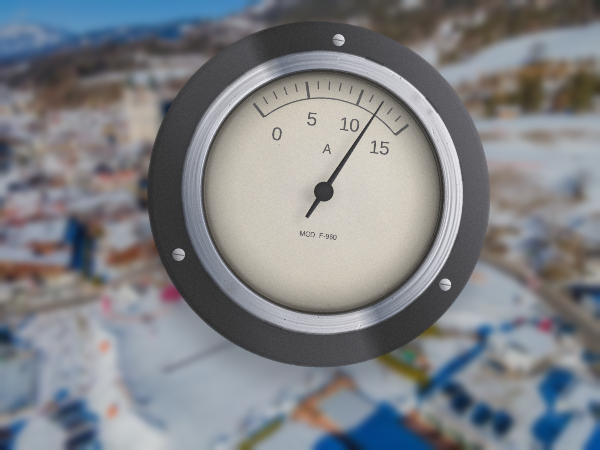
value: 12 (A)
